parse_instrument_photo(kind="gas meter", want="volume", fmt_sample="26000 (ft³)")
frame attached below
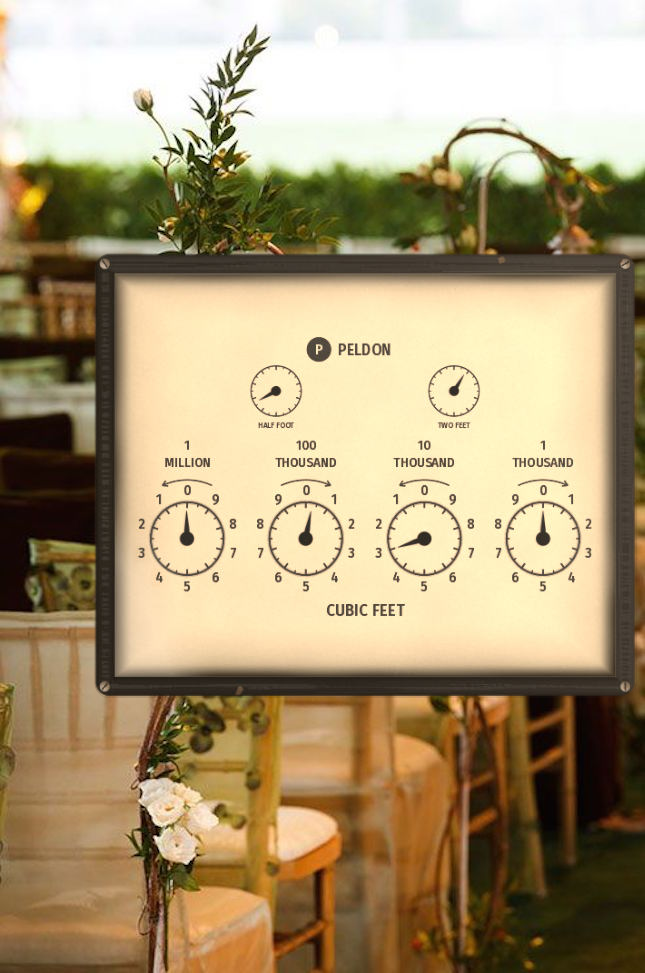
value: 3000 (ft³)
